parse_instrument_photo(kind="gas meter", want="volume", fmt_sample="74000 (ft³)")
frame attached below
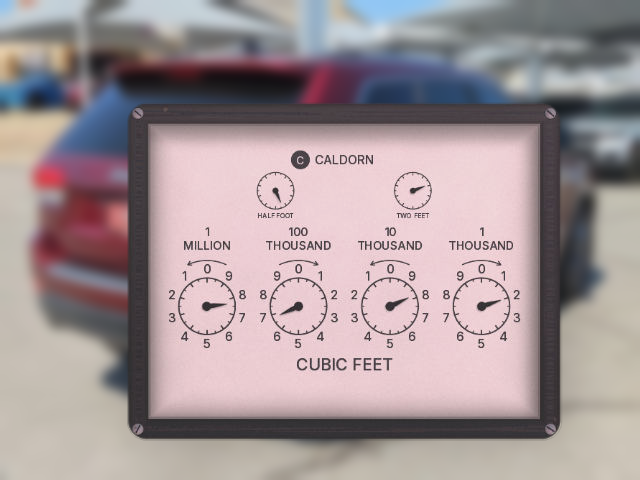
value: 768200 (ft³)
